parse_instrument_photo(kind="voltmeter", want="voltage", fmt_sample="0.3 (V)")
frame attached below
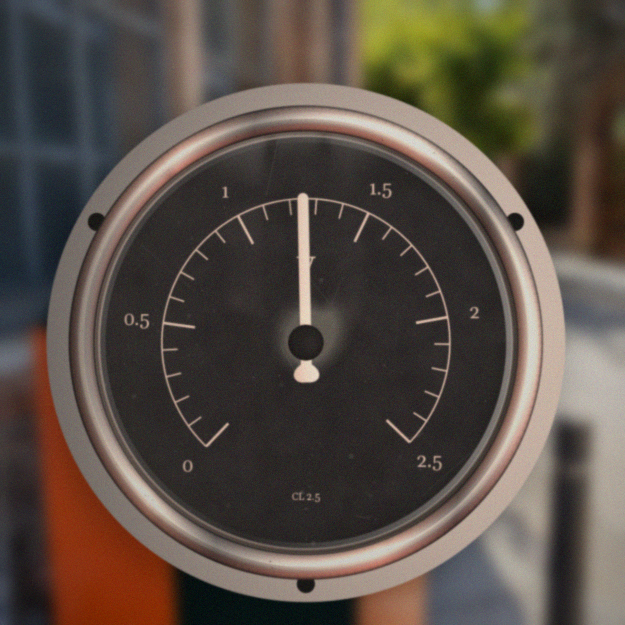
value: 1.25 (V)
